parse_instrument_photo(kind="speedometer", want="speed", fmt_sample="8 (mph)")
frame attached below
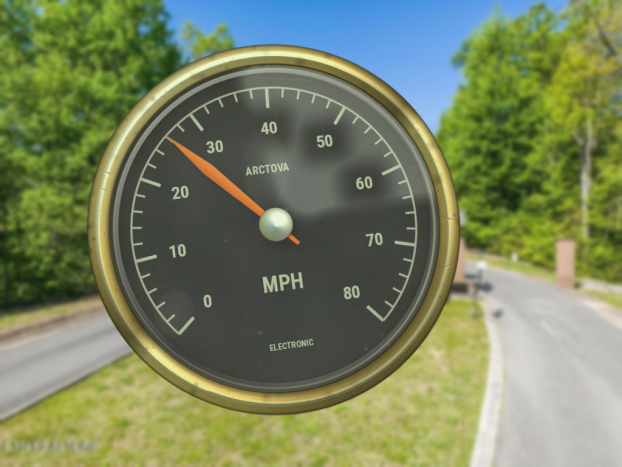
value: 26 (mph)
